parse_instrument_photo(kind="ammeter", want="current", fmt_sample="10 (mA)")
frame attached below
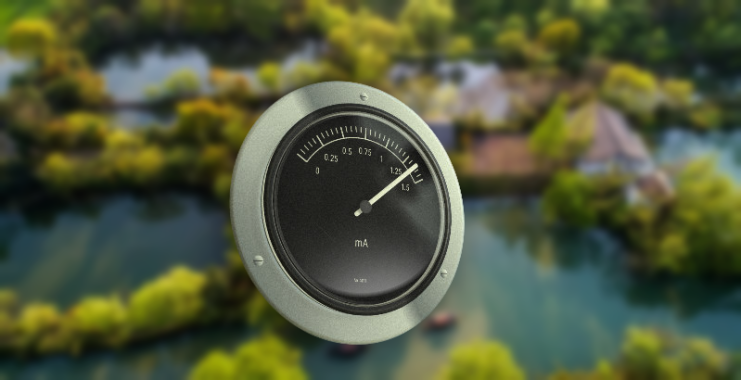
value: 1.35 (mA)
